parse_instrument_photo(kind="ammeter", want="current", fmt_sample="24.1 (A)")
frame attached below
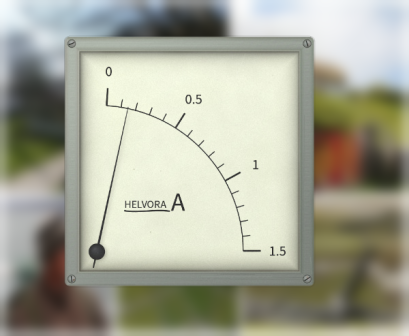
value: 0.15 (A)
